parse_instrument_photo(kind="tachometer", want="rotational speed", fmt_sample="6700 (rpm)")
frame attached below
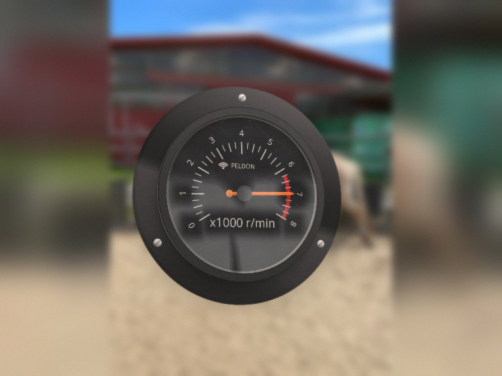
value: 7000 (rpm)
